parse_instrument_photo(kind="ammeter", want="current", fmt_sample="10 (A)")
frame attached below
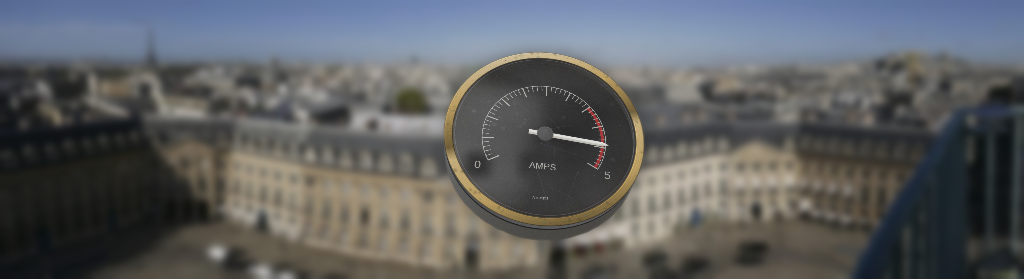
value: 4.5 (A)
